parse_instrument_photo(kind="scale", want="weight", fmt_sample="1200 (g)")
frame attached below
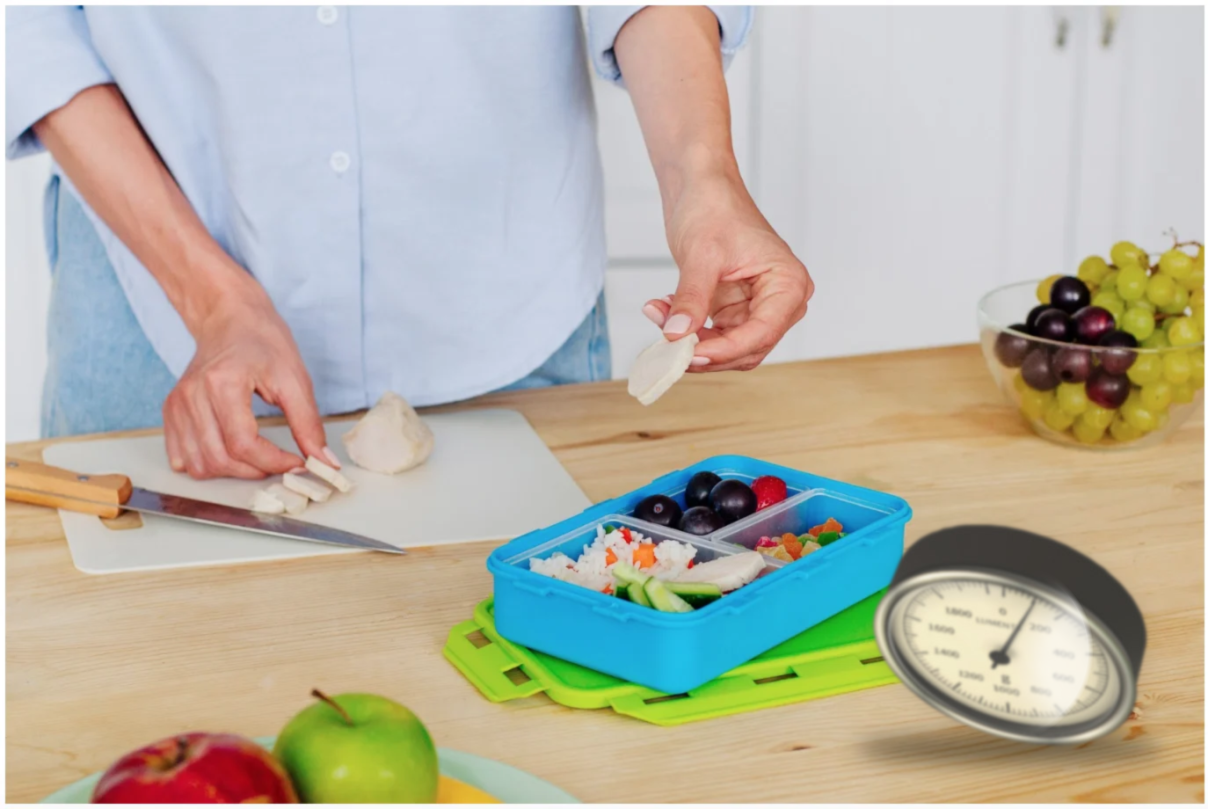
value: 100 (g)
